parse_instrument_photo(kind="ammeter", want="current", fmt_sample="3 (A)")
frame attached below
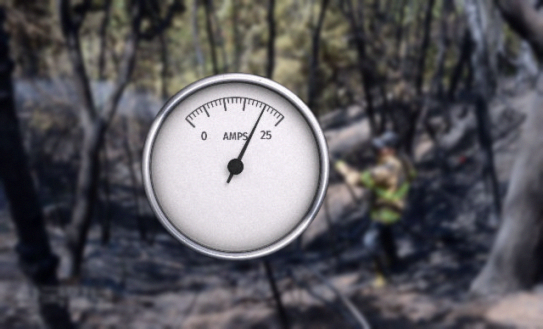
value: 20 (A)
